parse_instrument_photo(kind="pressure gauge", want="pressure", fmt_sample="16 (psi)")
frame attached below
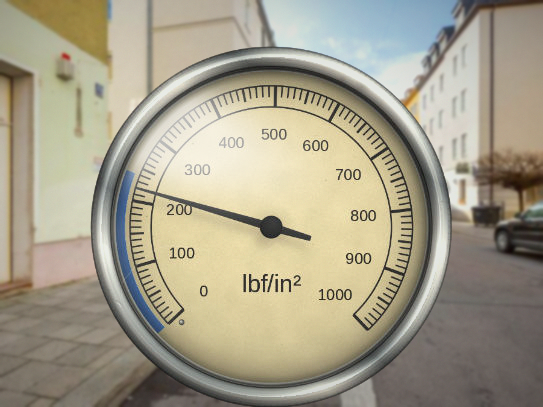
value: 220 (psi)
